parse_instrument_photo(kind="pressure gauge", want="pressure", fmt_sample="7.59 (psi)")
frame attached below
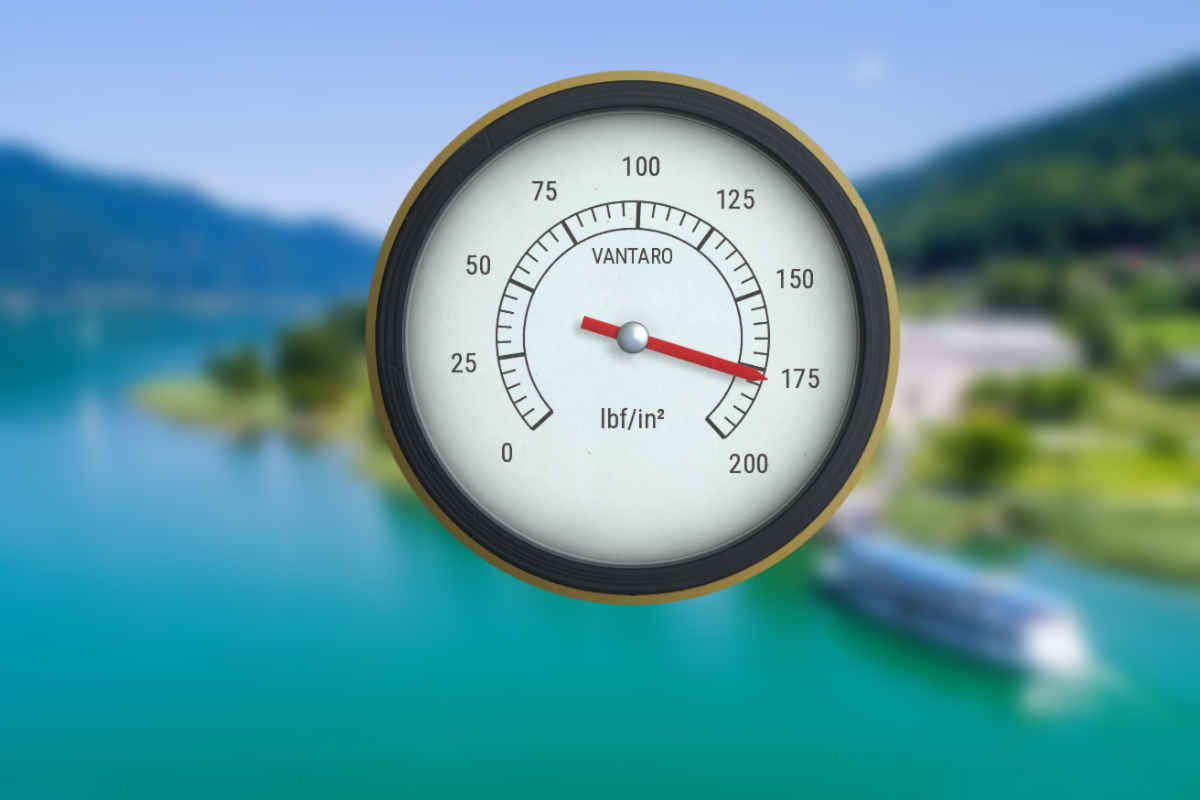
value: 177.5 (psi)
